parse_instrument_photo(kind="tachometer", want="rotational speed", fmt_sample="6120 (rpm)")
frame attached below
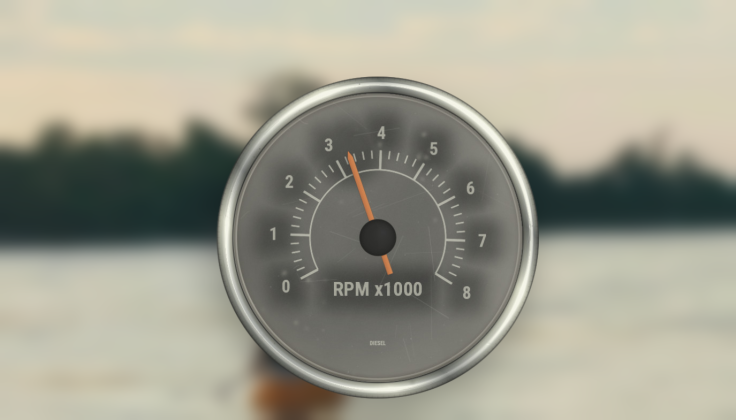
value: 3300 (rpm)
